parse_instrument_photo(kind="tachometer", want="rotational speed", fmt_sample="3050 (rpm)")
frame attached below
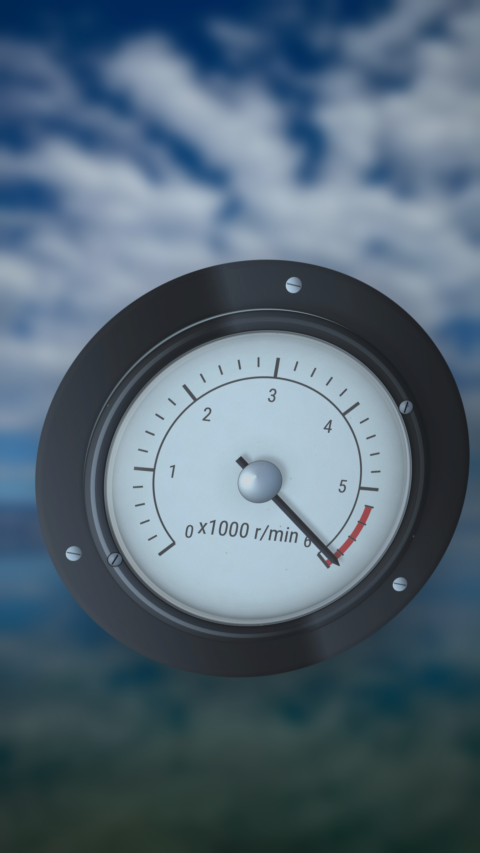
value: 5900 (rpm)
